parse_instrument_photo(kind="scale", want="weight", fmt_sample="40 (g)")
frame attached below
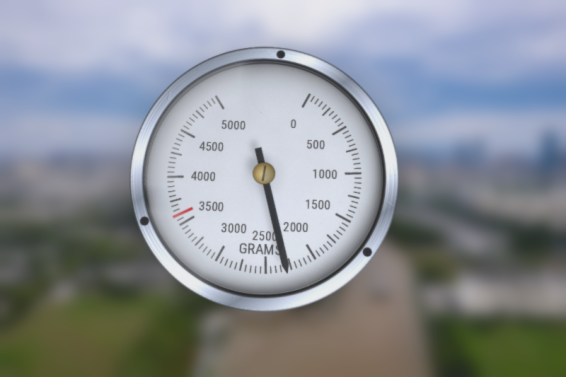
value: 2300 (g)
